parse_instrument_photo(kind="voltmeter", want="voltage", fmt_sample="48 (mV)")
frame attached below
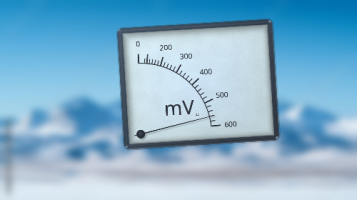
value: 560 (mV)
